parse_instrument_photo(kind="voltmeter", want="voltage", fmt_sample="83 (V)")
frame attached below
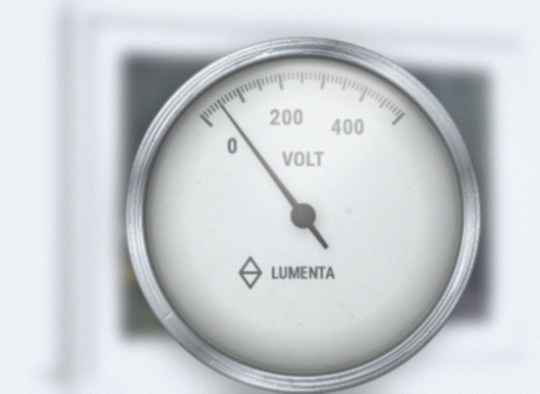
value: 50 (V)
